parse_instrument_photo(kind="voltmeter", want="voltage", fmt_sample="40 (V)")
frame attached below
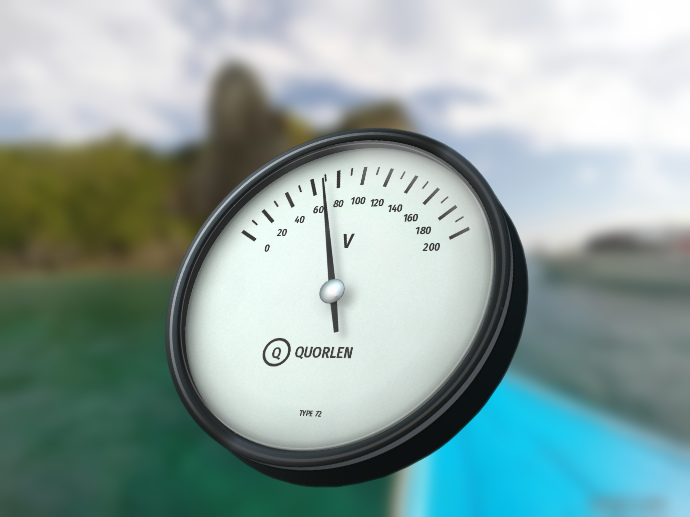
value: 70 (V)
